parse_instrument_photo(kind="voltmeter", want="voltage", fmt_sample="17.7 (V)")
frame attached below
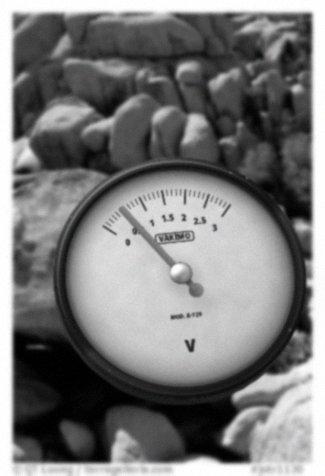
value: 0.5 (V)
